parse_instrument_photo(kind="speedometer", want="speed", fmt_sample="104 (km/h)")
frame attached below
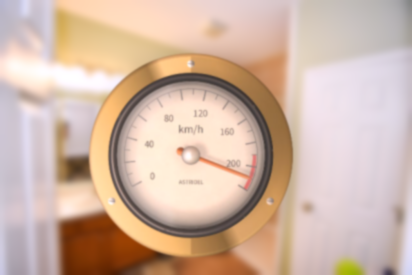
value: 210 (km/h)
